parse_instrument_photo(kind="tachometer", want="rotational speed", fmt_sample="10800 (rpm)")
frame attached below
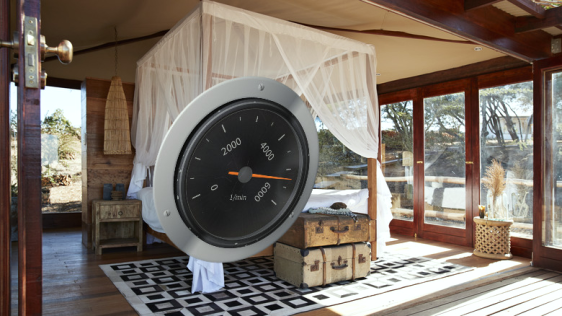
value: 5250 (rpm)
